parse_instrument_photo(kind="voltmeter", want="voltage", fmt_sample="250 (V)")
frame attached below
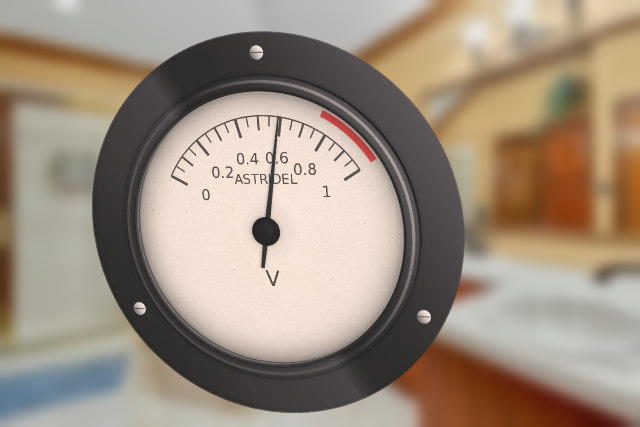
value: 0.6 (V)
